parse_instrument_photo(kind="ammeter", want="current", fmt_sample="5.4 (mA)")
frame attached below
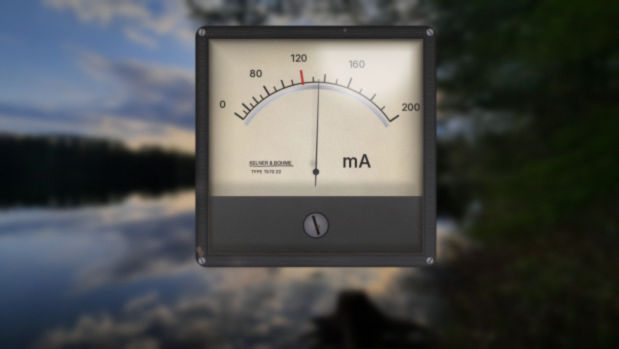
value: 135 (mA)
